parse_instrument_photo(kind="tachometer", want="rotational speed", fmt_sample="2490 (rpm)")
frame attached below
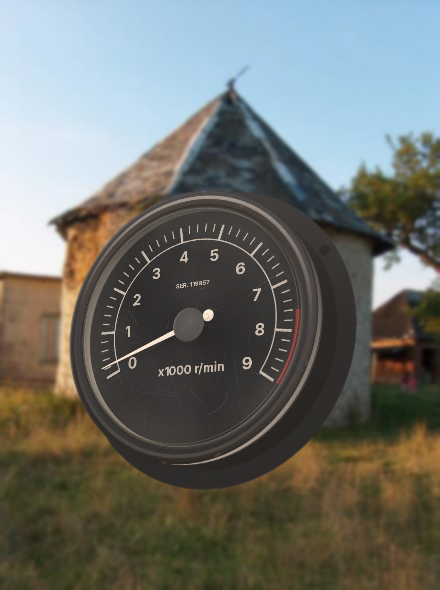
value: 200 (rpm)
